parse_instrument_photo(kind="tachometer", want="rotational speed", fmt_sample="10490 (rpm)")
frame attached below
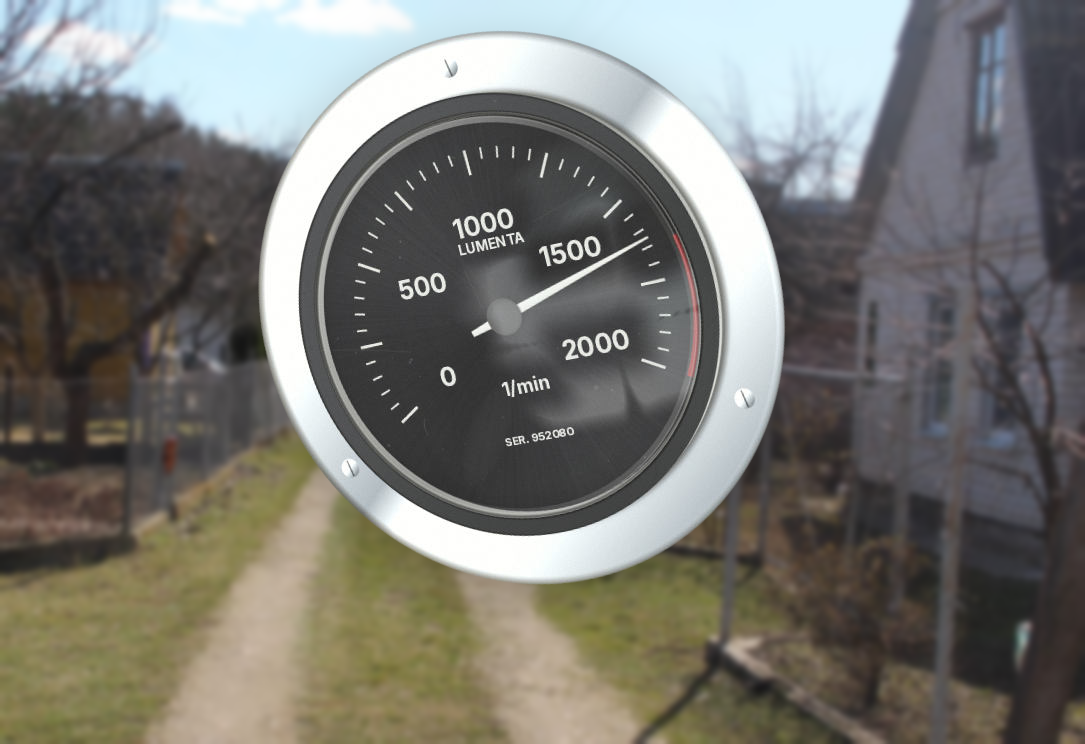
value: 1625 (rpm)
